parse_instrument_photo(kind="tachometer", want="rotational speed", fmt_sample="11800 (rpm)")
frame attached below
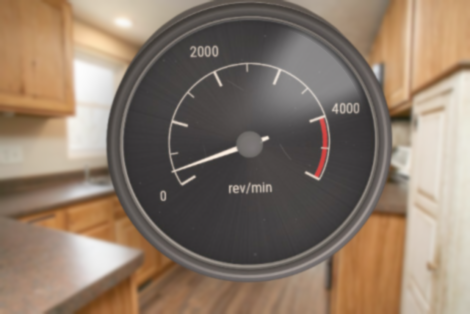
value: 250 (rpm)
